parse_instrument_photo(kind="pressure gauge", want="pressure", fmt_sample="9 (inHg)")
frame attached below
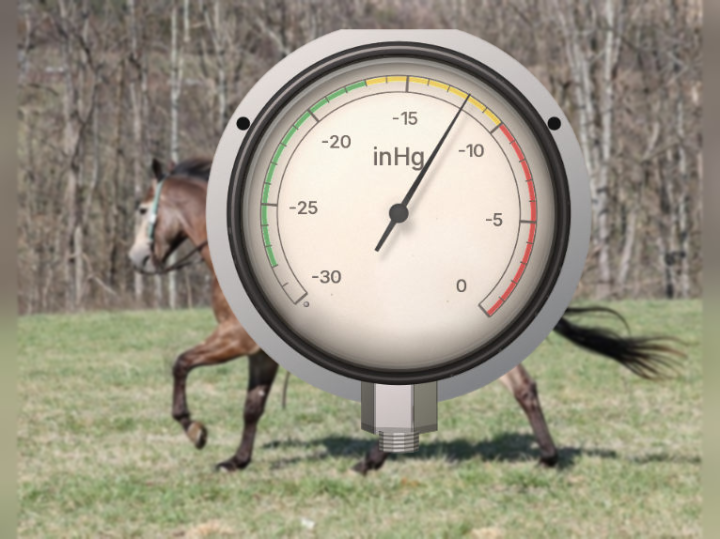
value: -12 (inHg)
